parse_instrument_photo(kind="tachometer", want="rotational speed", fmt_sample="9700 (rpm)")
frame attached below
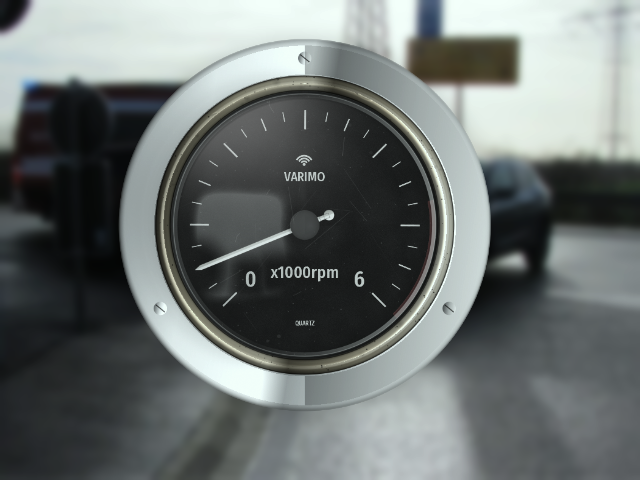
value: 500 (rpm)
